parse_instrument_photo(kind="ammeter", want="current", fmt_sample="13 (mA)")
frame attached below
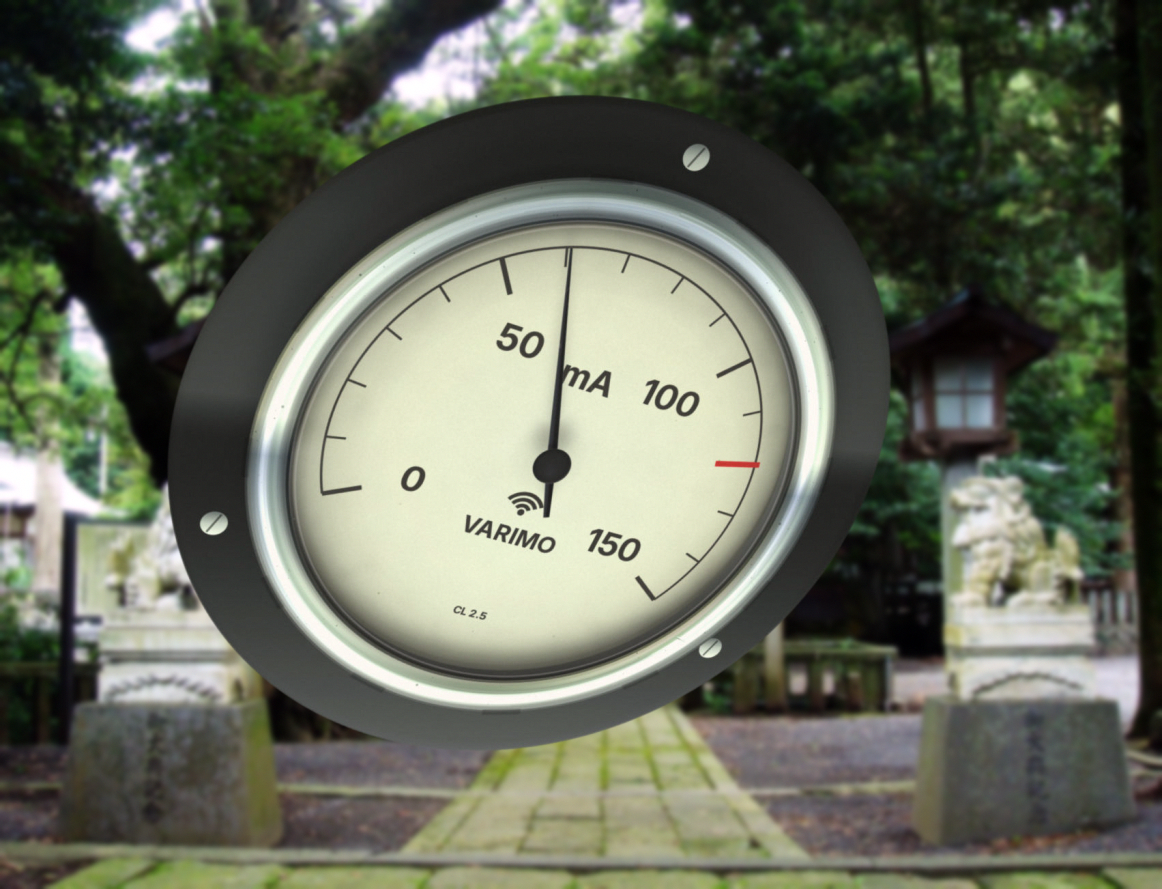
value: 60 (mA)
